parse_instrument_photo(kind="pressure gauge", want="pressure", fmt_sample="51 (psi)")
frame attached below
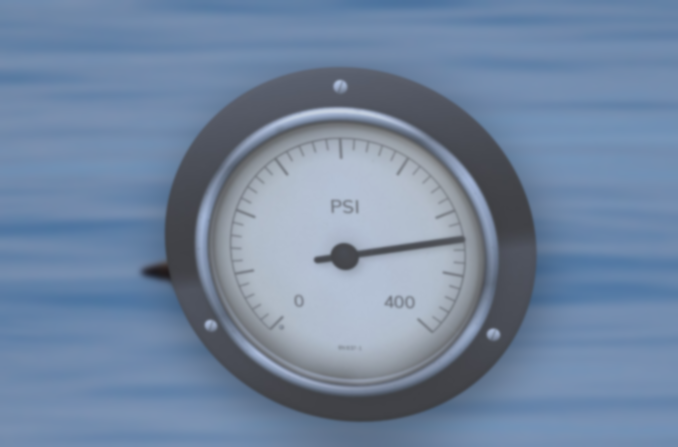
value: 320 (psi)
